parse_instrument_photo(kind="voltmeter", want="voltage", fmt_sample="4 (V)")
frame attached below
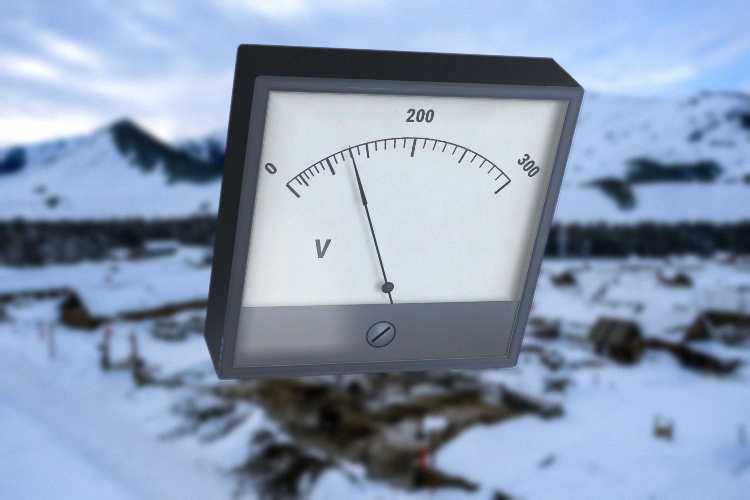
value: 130 (V)
